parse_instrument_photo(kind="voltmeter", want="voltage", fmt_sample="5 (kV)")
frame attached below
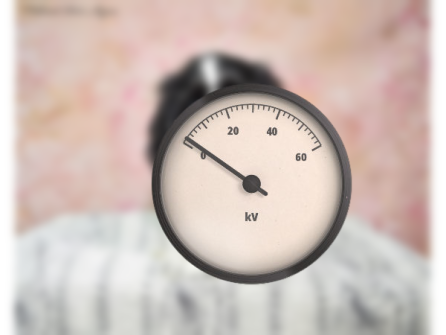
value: 2 (kV)
